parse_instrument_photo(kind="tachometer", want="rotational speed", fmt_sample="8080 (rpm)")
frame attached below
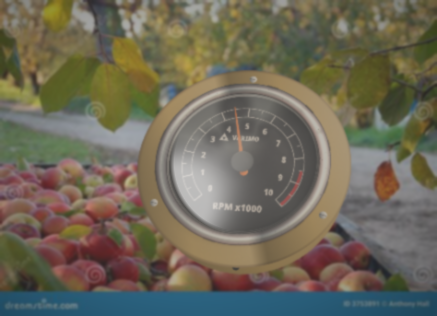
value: 4500 (rpm)
